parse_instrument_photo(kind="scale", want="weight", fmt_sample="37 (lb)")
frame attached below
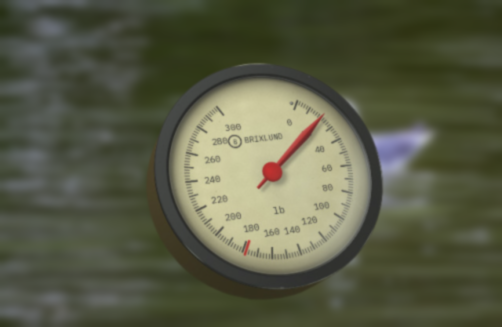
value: 20 (lb)
